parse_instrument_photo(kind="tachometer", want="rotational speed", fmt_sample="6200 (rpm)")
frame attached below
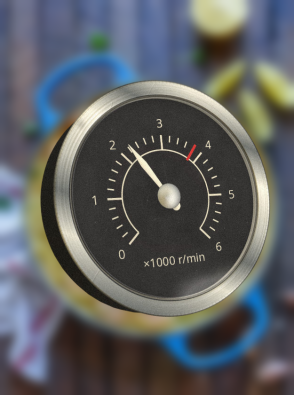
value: 2200 (rpm)
